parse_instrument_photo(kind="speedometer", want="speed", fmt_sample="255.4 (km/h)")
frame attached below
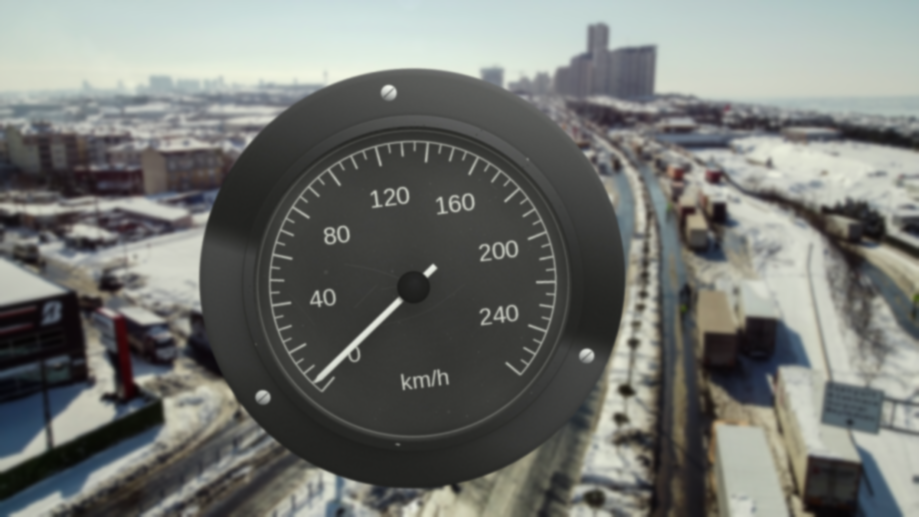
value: 5 (km/h)
